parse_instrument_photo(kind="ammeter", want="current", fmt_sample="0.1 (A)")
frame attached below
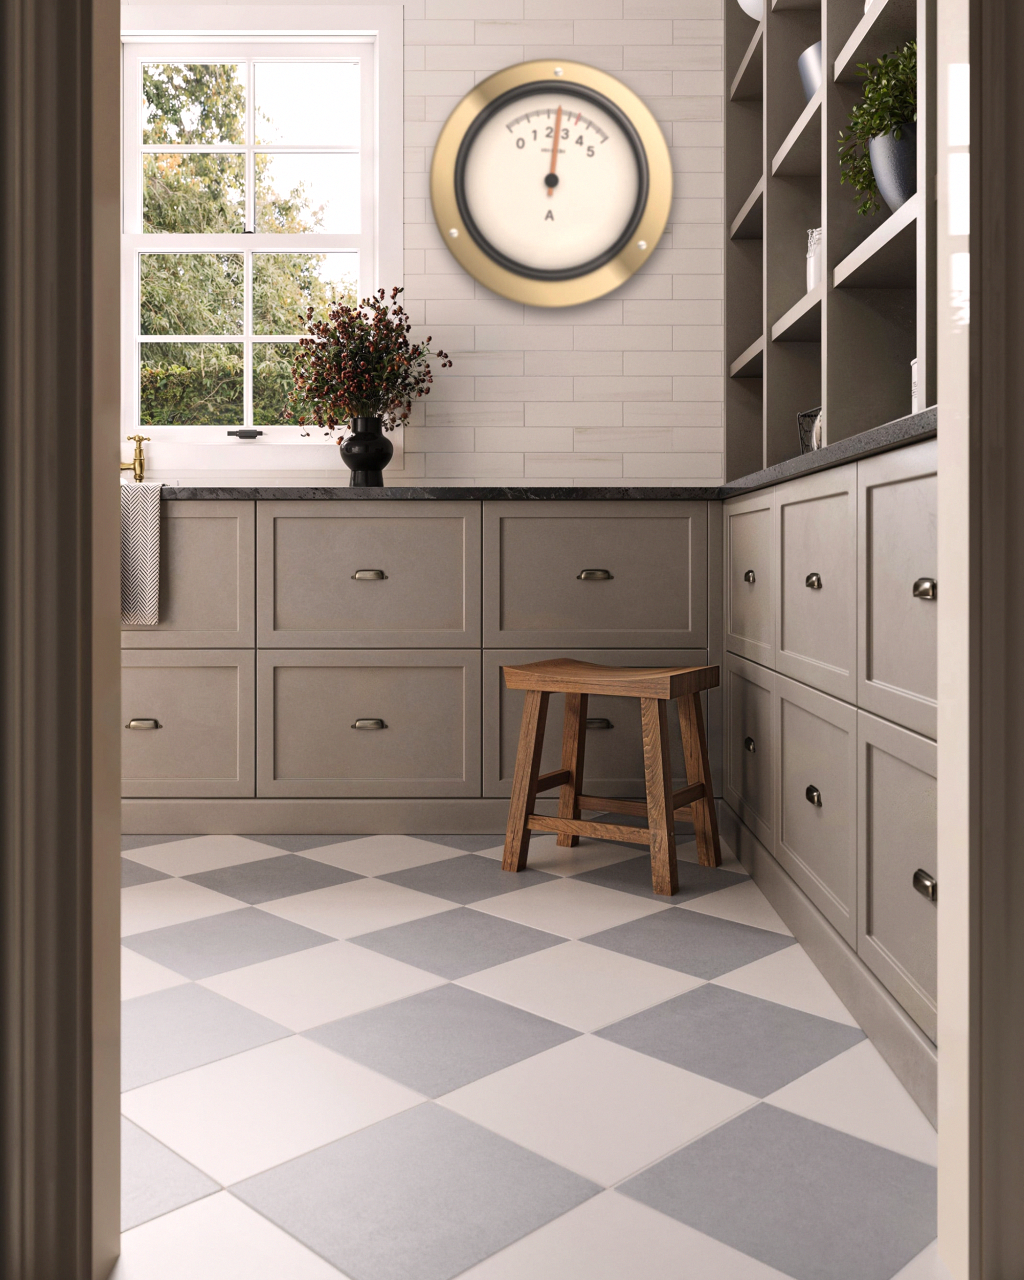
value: 2.5 (A)
